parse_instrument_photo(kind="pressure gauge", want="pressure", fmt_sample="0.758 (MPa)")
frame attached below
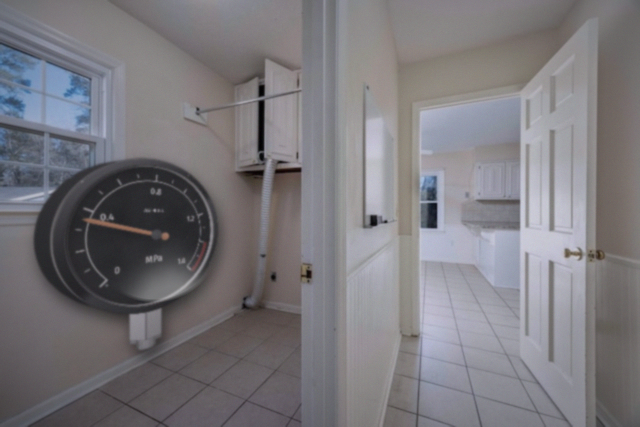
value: 0.35 (MPa)
